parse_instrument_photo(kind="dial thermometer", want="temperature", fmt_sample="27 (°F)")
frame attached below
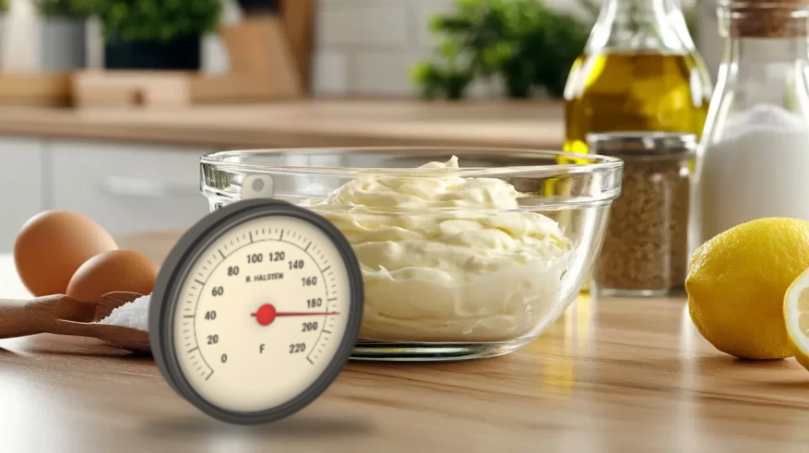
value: 188 (°F)
